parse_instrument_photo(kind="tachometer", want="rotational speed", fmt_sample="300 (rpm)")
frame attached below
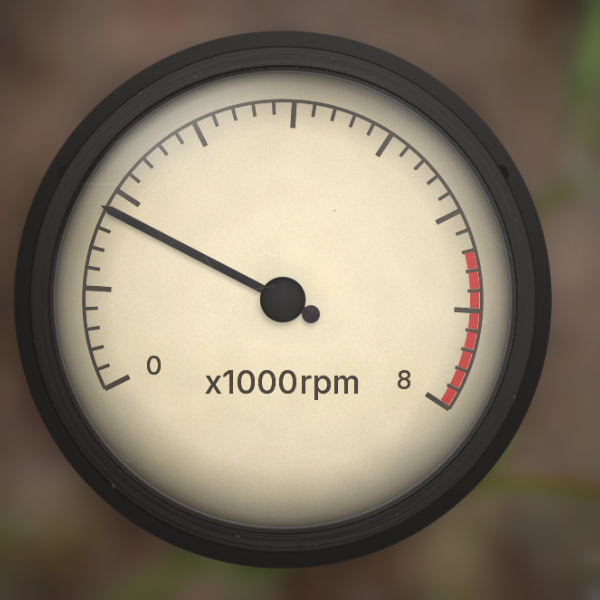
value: 1800 (rpm)
